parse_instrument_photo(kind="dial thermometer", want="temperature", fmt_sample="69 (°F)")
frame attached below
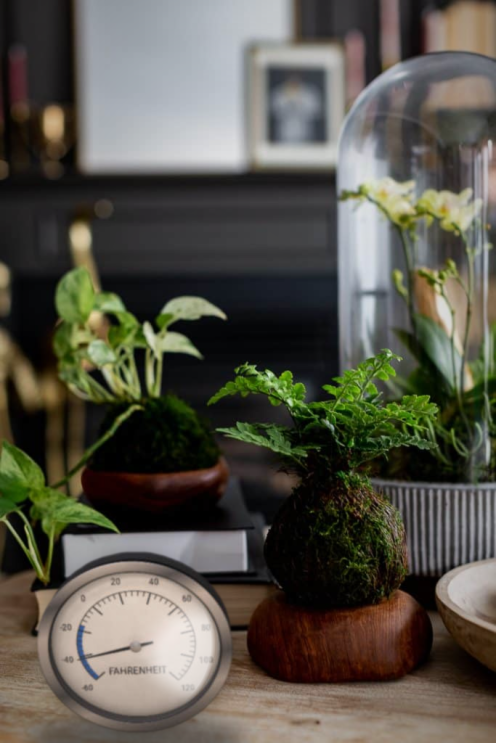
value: -40 (°F)
